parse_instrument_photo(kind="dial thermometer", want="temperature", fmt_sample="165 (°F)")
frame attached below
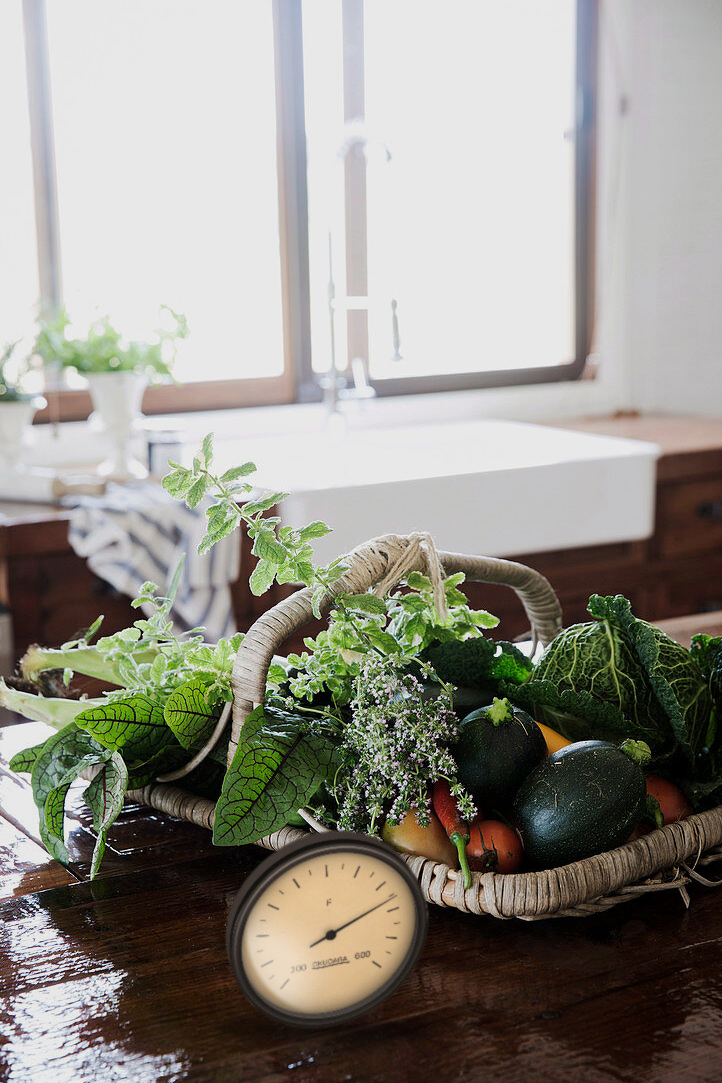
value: 475 (°F)
